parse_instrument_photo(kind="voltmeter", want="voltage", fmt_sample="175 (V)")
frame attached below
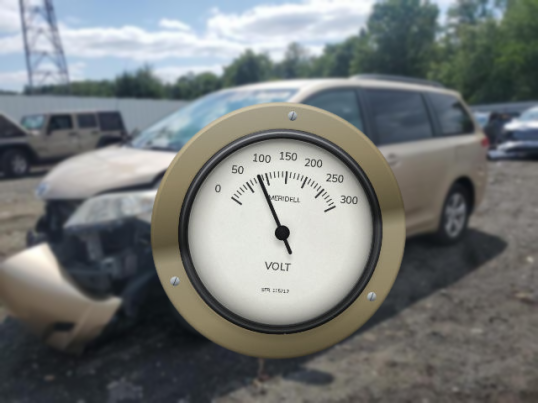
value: 80 (V)
